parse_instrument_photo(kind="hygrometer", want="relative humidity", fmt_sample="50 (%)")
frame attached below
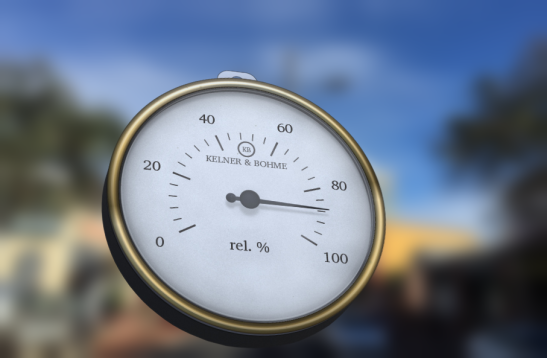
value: 88 (%)
